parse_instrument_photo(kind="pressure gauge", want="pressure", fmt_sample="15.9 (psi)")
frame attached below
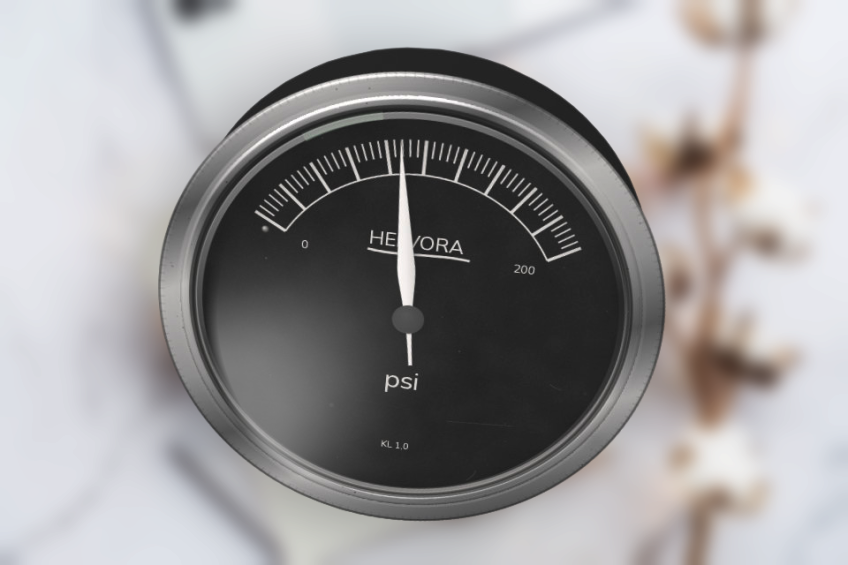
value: 88 (psi)
